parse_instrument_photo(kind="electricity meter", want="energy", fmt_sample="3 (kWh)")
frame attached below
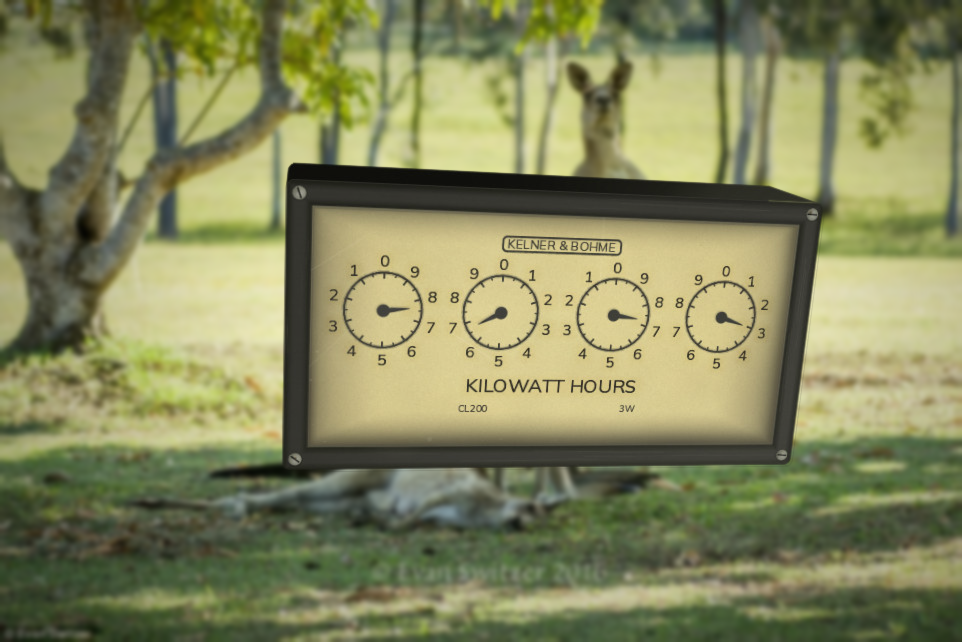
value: 7673 (kWh)
